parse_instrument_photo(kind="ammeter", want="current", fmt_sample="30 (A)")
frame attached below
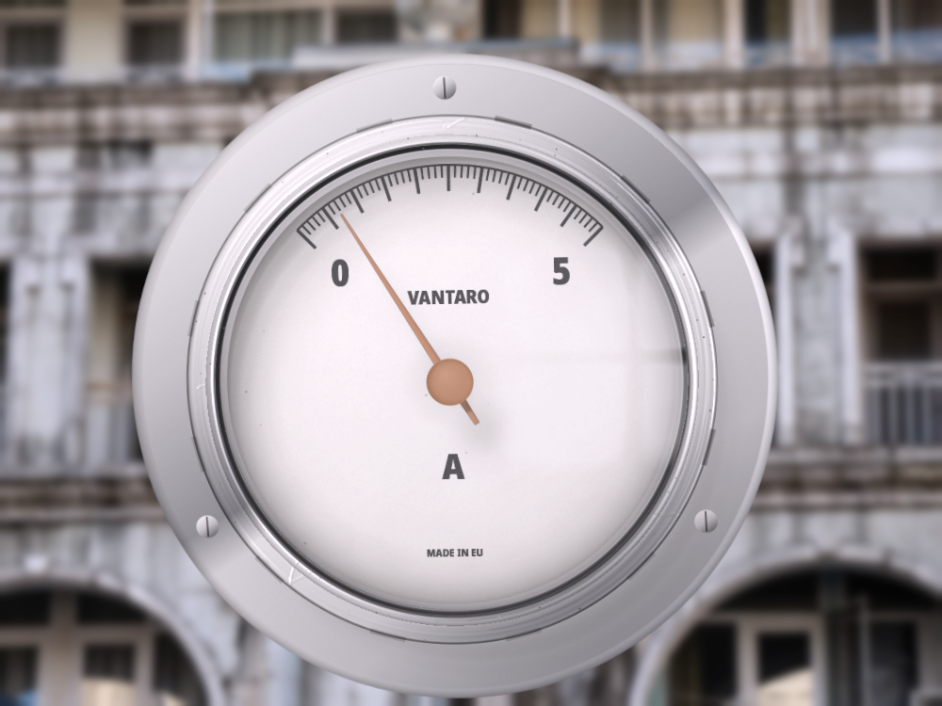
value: 0.7 (A)
